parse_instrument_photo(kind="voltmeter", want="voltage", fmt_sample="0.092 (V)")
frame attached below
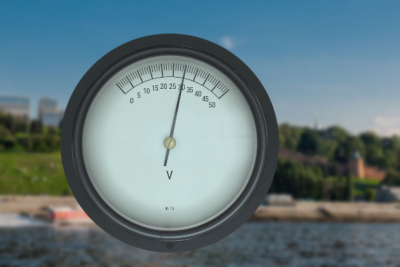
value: 30 (V)
